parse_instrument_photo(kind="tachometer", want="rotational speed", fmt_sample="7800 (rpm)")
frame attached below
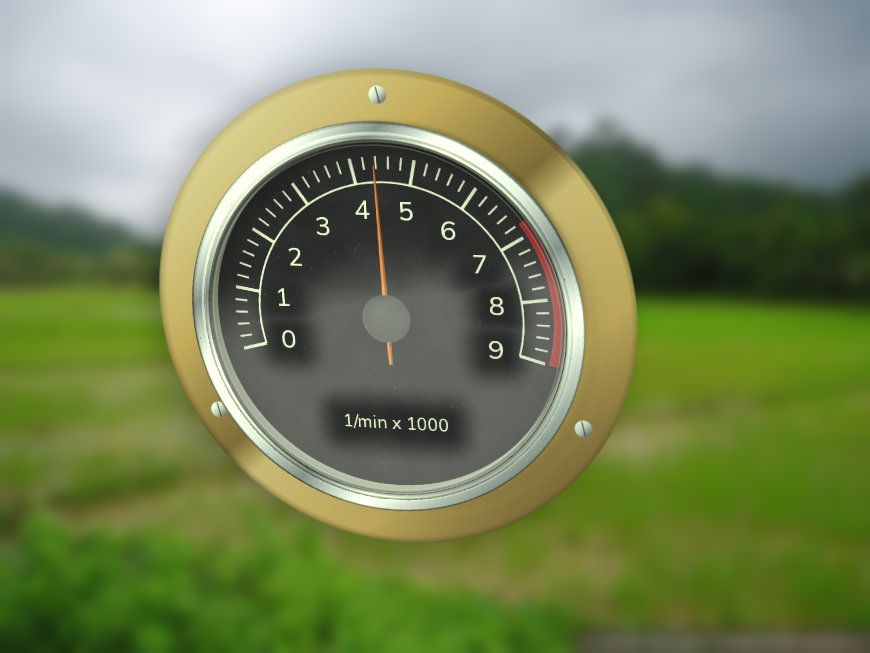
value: 4400 (rpm)
